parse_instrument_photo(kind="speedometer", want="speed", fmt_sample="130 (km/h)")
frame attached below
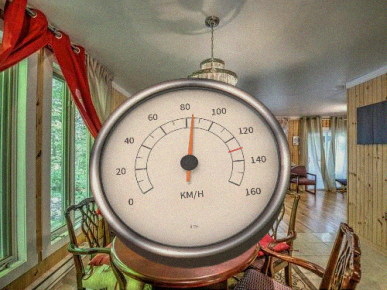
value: 85 (km/h)
